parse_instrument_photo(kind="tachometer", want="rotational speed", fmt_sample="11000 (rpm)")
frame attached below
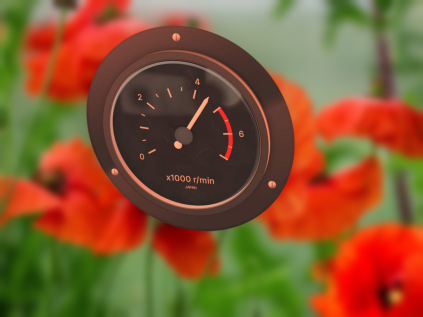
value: 4500 (rpm)
